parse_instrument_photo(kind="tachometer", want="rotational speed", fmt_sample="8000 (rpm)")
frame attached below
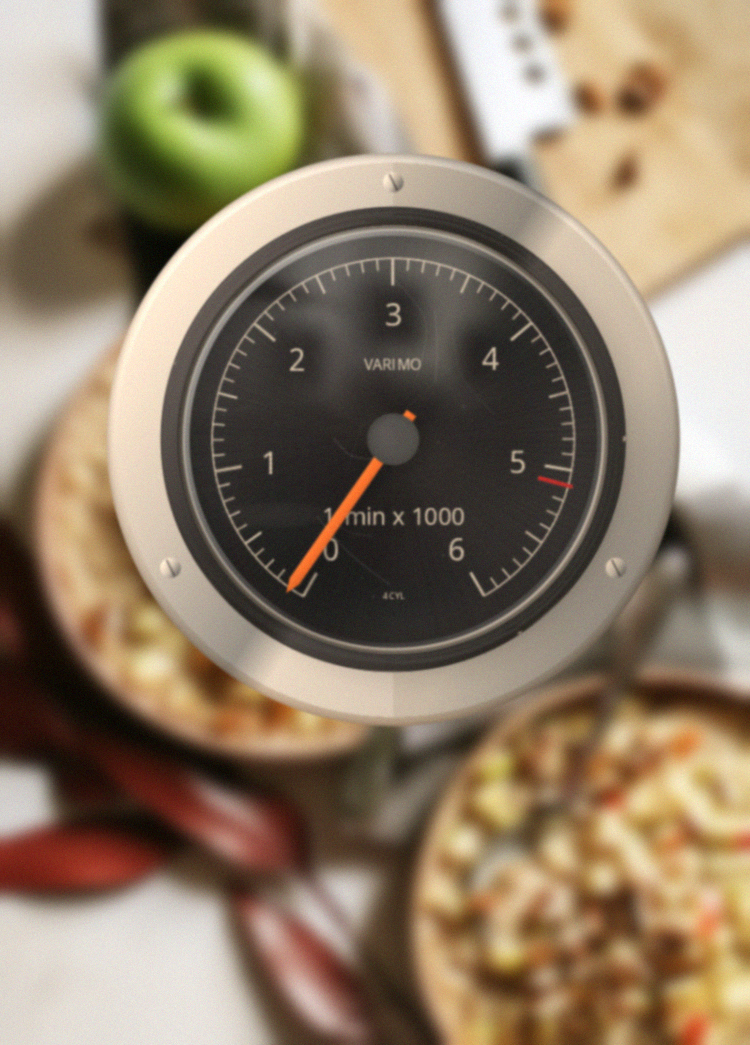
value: 100 (rpm)
